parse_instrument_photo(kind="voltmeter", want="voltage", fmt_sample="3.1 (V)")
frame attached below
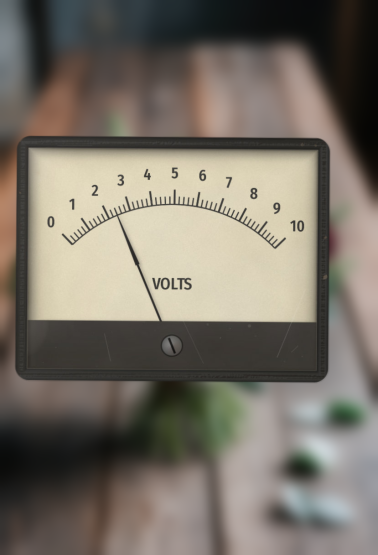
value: 2.4 (V)
